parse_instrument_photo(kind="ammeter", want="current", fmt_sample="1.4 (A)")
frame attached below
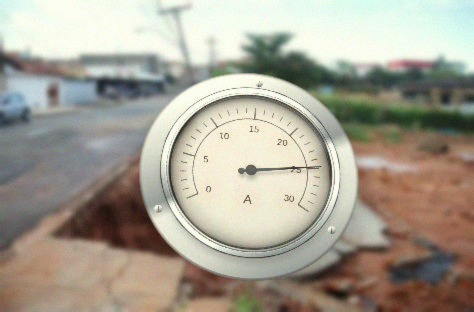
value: 25 (A)
